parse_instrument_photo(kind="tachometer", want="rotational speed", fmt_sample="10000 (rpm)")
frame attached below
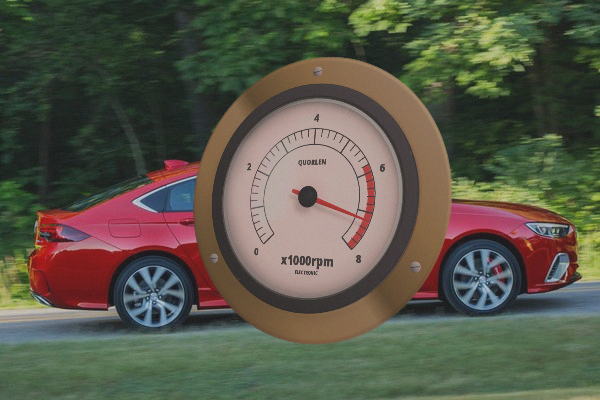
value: 7200 (rpm)
